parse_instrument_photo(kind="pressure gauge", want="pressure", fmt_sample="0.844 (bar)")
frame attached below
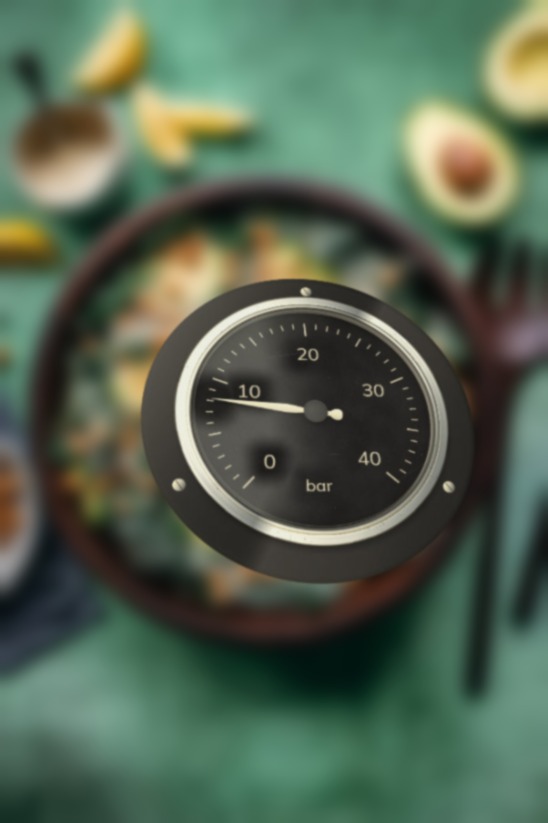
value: 8 (bar)
